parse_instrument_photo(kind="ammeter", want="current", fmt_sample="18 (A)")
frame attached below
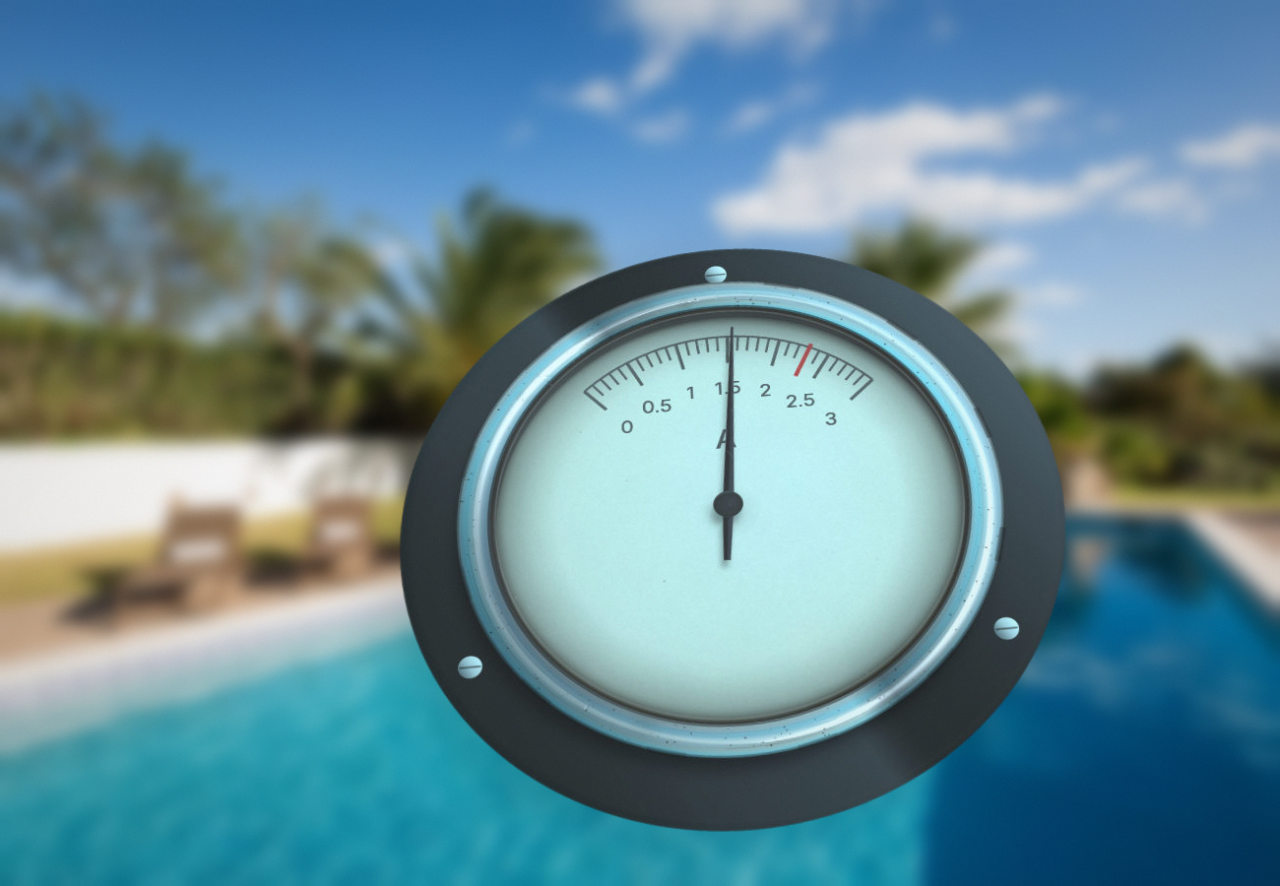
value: 1.55 (A)
